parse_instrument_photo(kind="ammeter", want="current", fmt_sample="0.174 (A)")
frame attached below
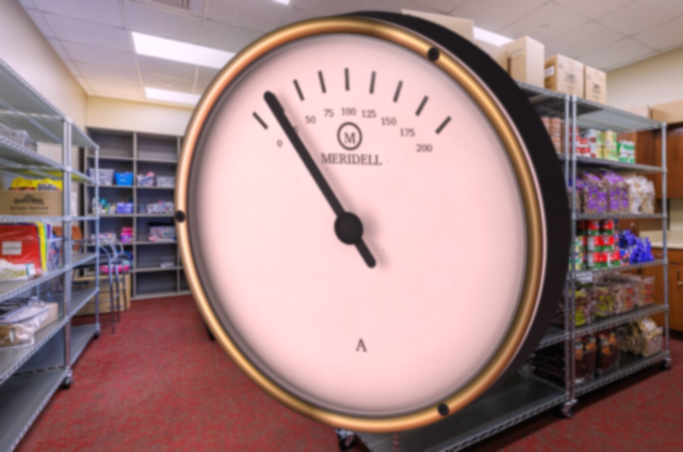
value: 25 (A)
